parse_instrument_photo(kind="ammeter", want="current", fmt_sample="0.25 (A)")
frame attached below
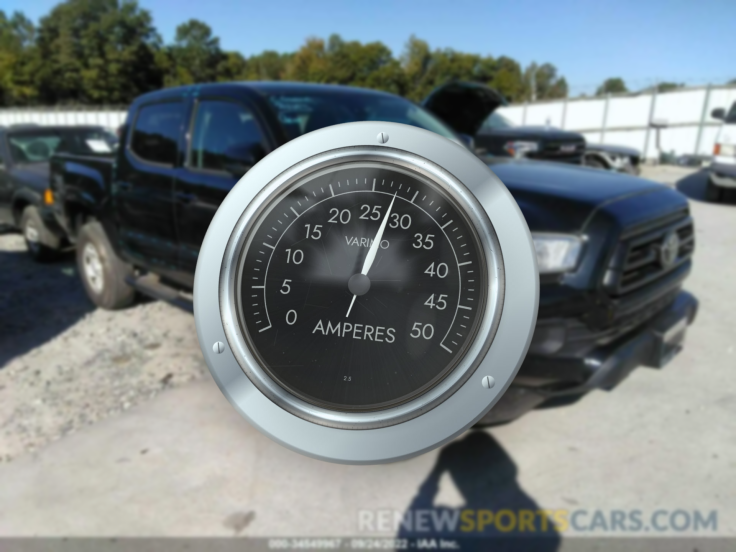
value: 28 (A)
